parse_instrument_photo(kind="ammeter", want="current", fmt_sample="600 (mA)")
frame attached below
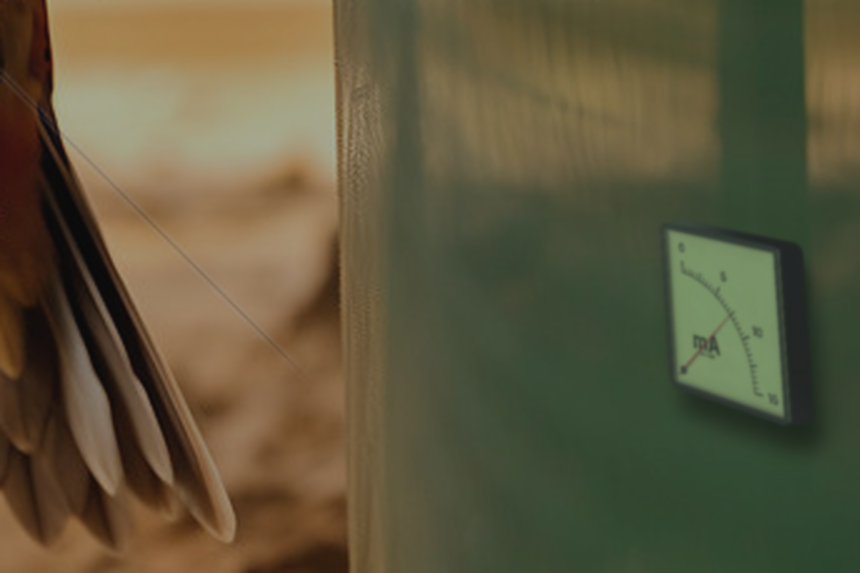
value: 7.5 (mA)
